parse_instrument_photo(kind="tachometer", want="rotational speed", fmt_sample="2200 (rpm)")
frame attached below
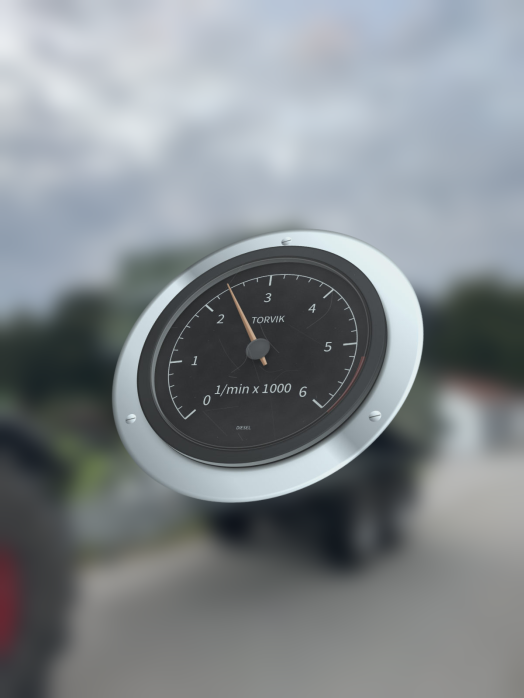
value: 2400 (rpm)
